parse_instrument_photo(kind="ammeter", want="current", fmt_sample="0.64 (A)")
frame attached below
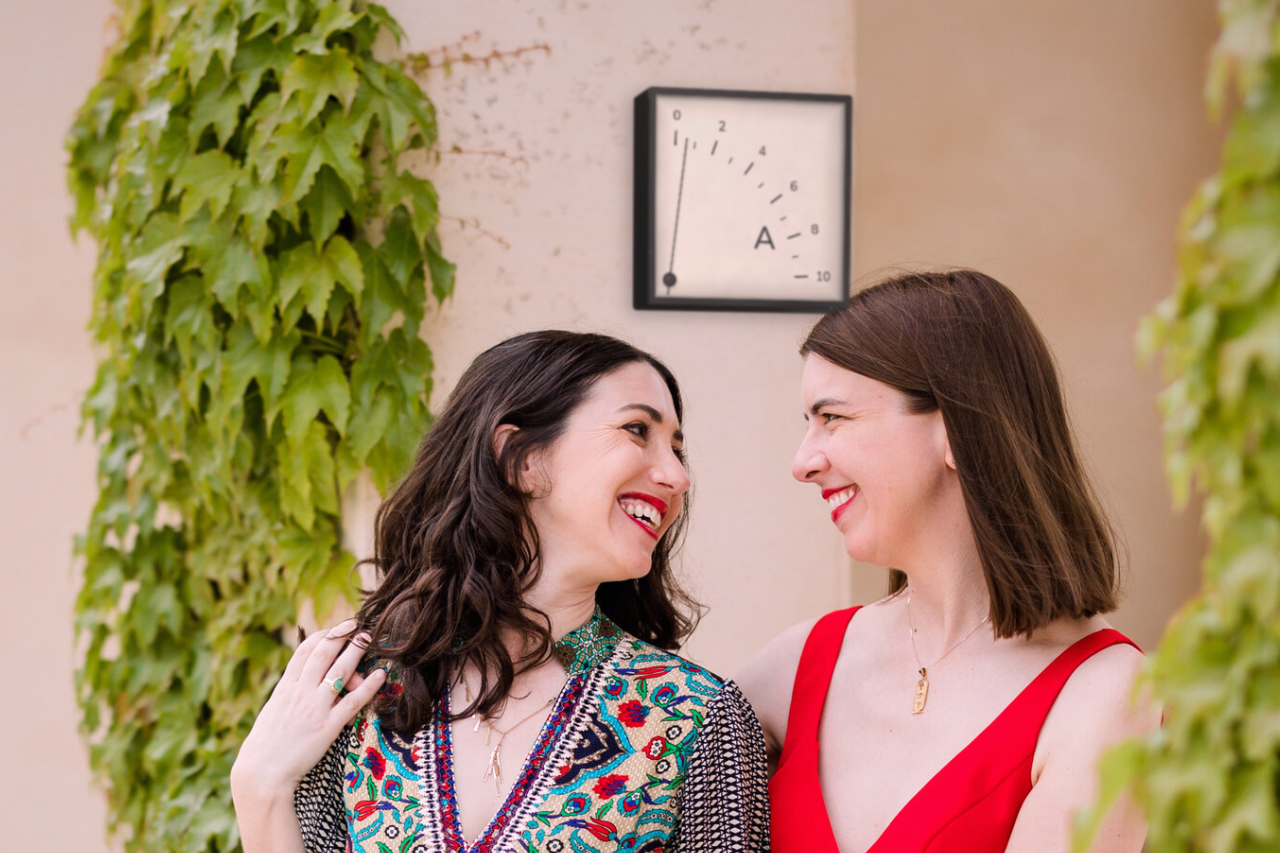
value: 0.5 (A)
